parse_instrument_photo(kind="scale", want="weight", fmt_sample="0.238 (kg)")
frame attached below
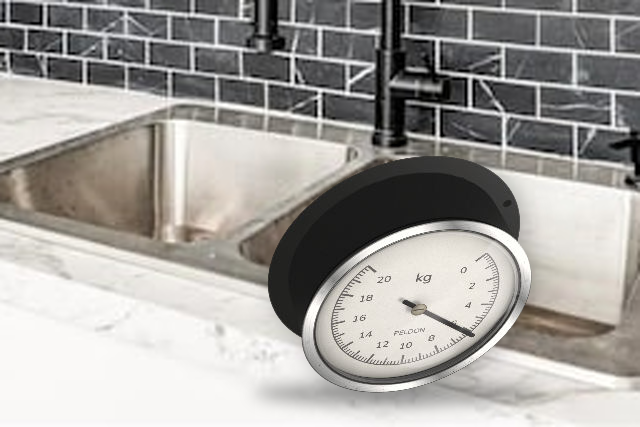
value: 6 (kg)
